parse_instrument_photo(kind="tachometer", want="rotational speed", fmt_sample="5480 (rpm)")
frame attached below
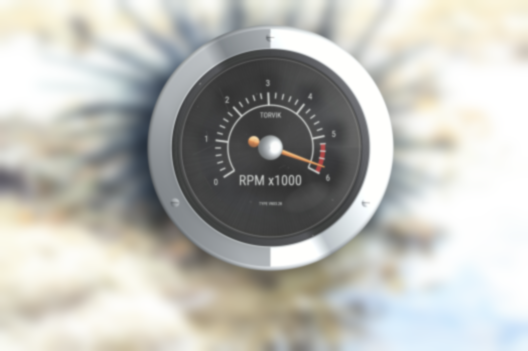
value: 5800 (rpm)
